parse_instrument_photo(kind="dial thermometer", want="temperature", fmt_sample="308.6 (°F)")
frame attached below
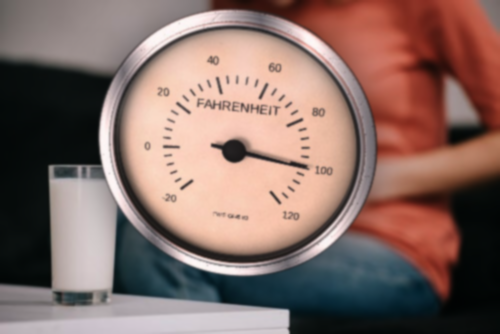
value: 100 (°F)
